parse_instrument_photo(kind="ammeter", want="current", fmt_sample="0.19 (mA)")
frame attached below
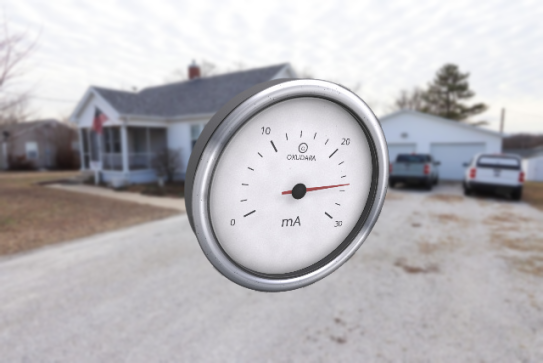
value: 25 (mA)
